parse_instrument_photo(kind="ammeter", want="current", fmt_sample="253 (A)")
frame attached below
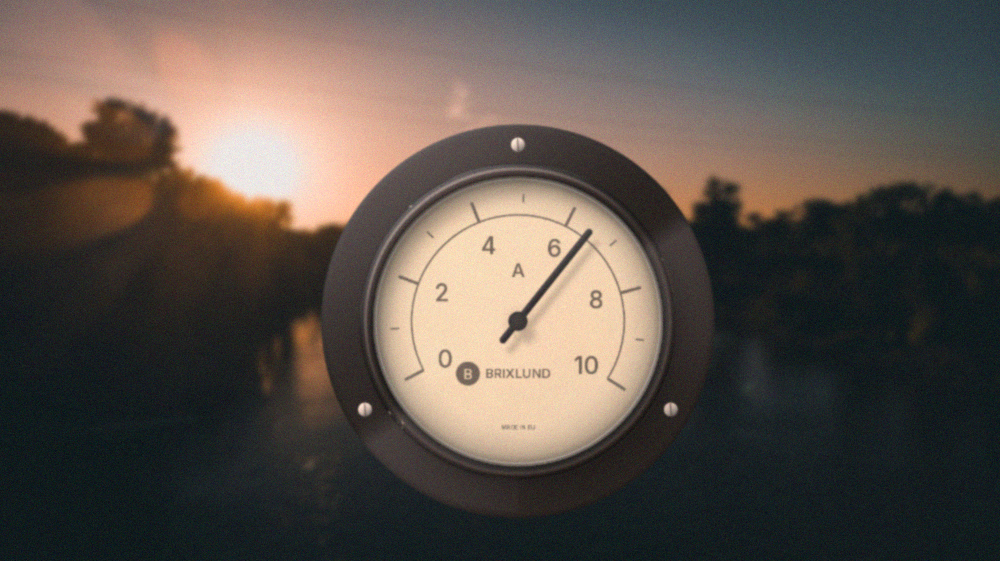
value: 6.5 (A)
